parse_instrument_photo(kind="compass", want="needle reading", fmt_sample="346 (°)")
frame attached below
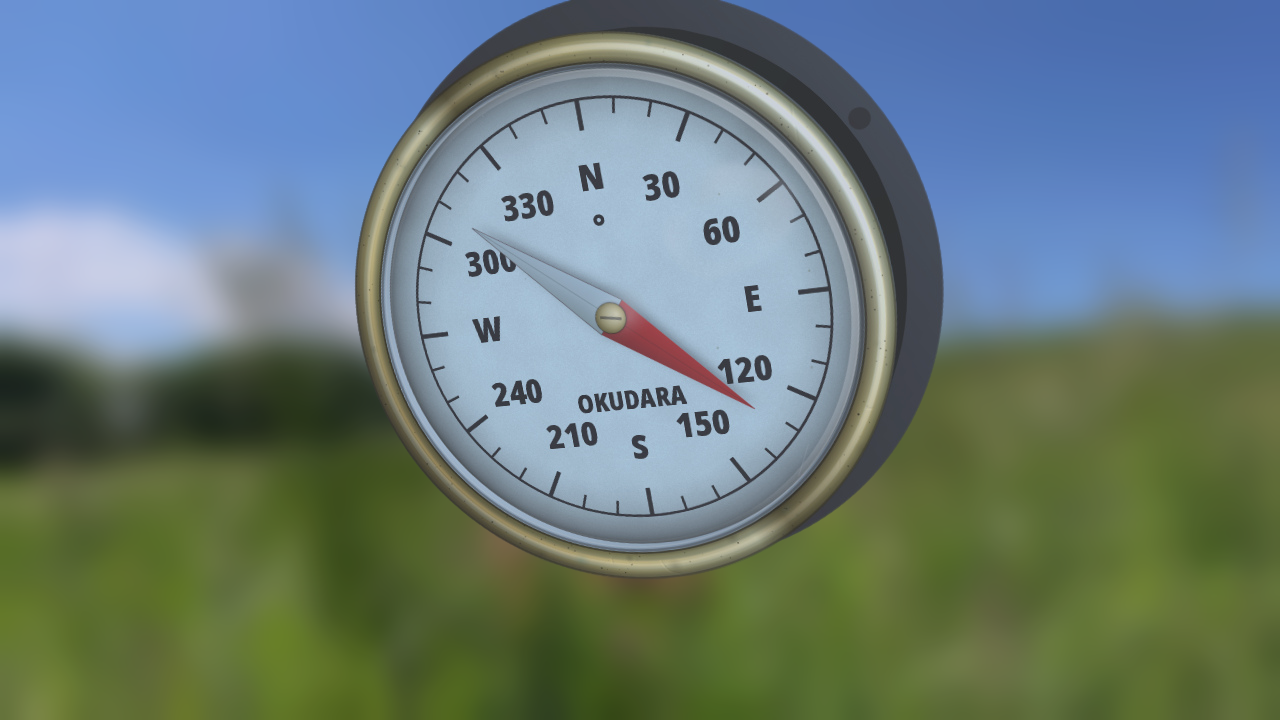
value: 130 (°)
